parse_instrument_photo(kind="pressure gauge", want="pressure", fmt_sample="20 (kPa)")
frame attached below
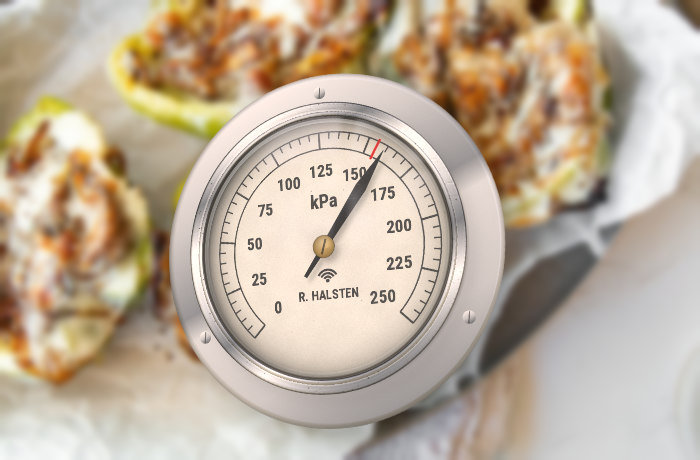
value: 160 (kPa)
